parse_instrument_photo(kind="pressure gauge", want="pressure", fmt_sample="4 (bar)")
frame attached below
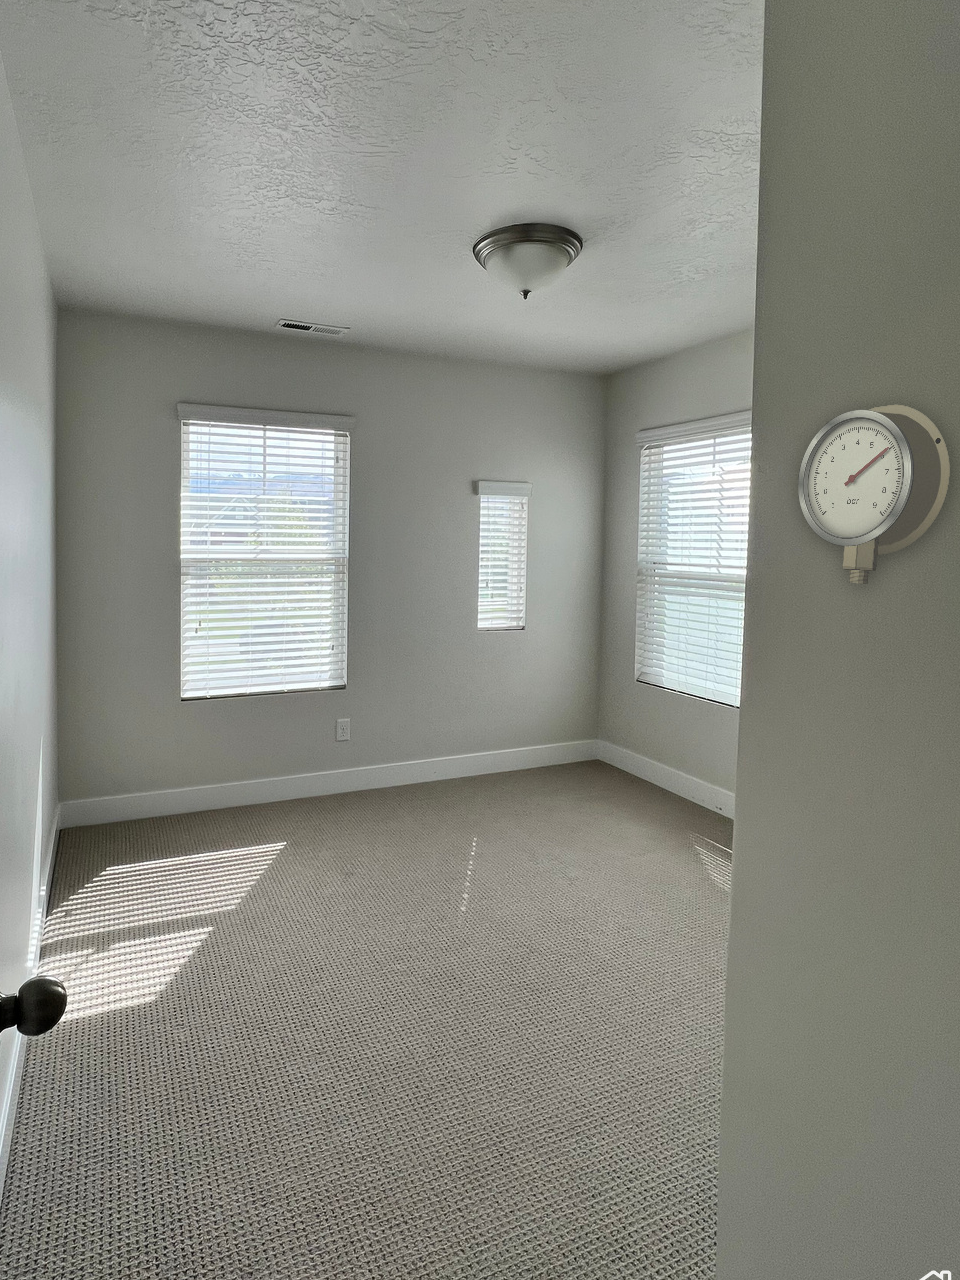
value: 6 (bar)
